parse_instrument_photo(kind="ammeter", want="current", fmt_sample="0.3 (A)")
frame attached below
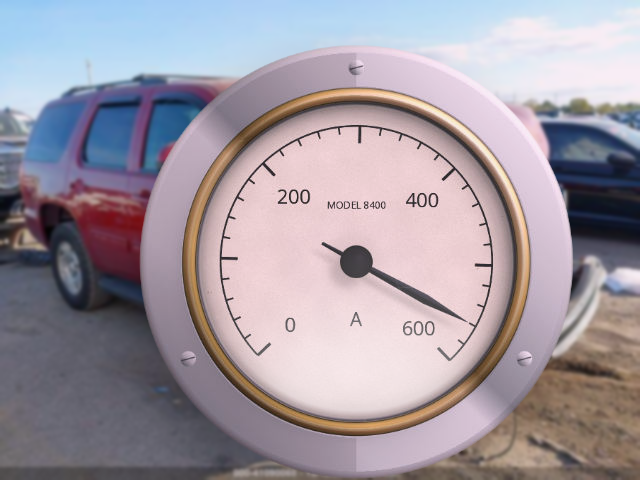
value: 560 (A)
